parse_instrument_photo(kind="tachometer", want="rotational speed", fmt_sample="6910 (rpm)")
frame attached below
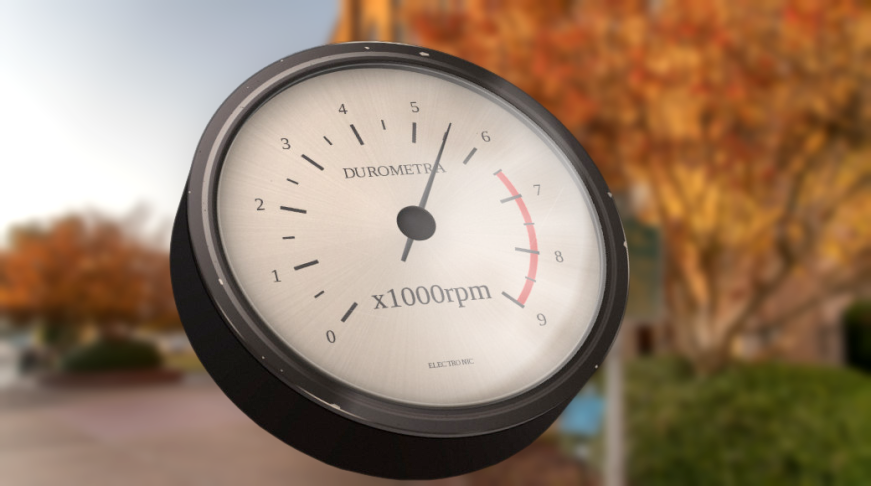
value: 5500 (rpm)
